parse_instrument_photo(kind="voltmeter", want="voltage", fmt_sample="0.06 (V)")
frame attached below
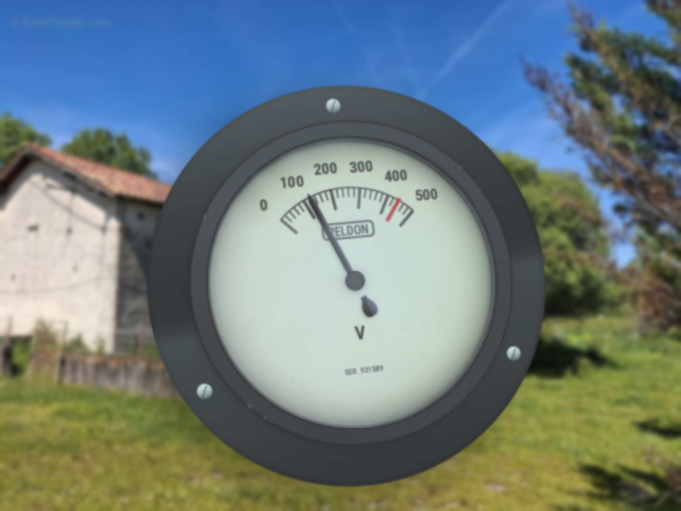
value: 120 (V)
